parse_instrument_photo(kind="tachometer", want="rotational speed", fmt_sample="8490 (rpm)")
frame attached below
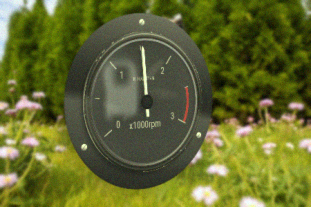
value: 1500 (rpm)
